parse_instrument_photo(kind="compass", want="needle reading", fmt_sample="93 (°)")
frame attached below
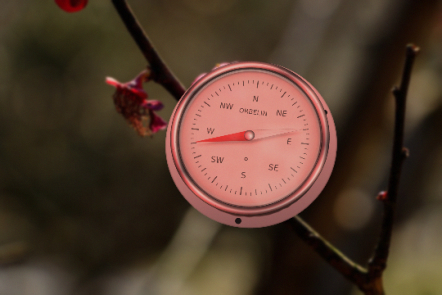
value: 255 (°)
